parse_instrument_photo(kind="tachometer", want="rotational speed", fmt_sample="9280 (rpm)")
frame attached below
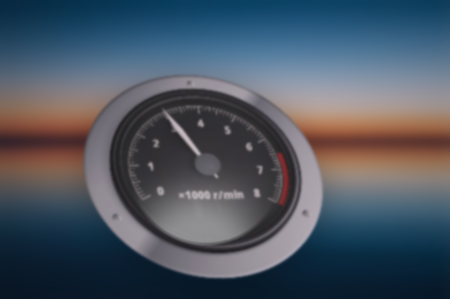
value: 3000 (rpm)
